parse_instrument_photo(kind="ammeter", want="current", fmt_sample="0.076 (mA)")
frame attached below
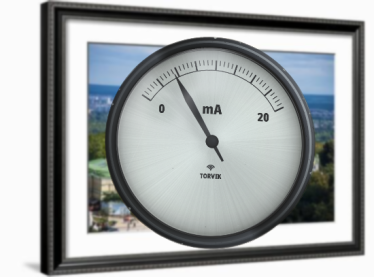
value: 4.5 (mA)
